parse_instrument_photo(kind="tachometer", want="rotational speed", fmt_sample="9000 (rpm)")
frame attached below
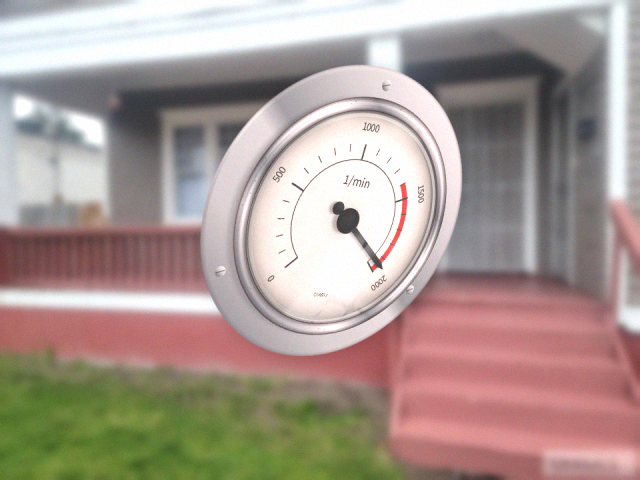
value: 1950 (rpm)
